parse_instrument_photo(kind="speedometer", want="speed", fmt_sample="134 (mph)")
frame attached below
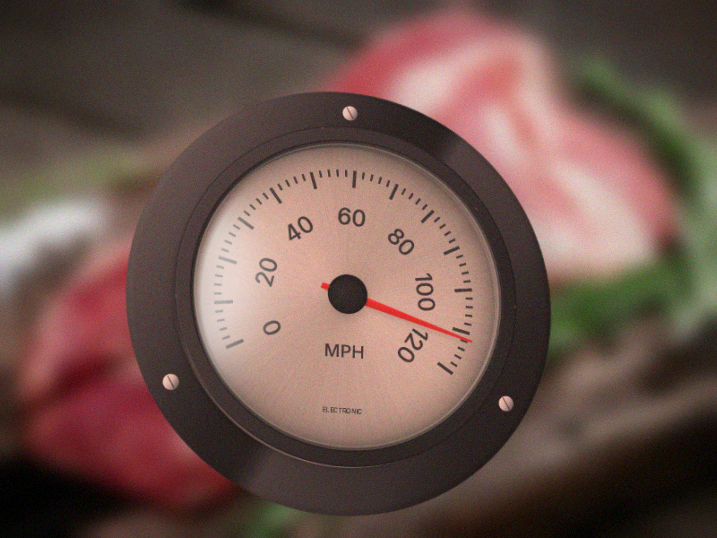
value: 112 (mph)
